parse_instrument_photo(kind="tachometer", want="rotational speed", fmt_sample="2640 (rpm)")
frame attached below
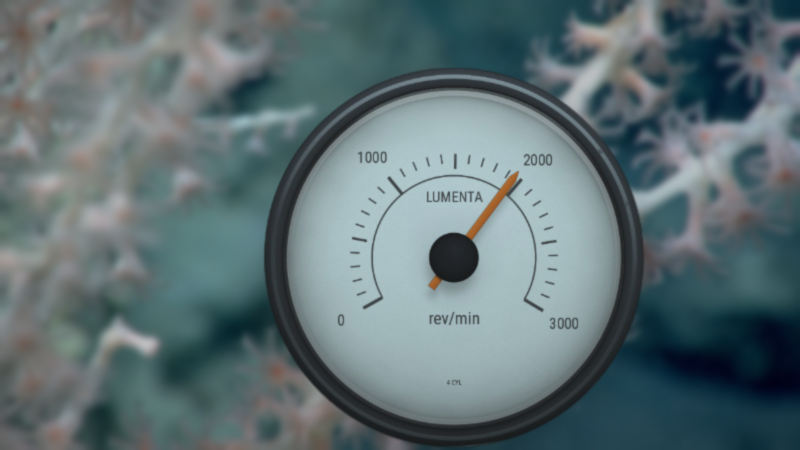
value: 1950 (rpm)
